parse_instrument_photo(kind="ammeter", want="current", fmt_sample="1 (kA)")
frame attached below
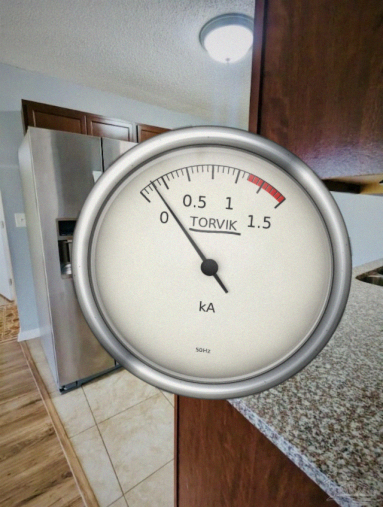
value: 0.15 (kA)
